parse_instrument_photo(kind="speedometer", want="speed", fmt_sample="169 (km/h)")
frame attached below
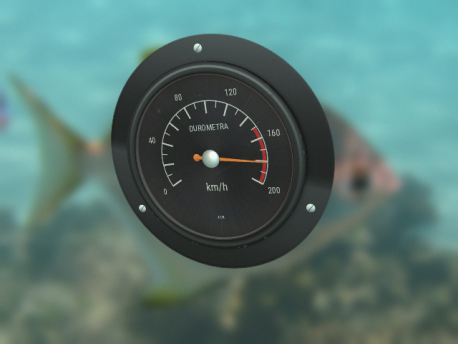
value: 180 (km/h)
